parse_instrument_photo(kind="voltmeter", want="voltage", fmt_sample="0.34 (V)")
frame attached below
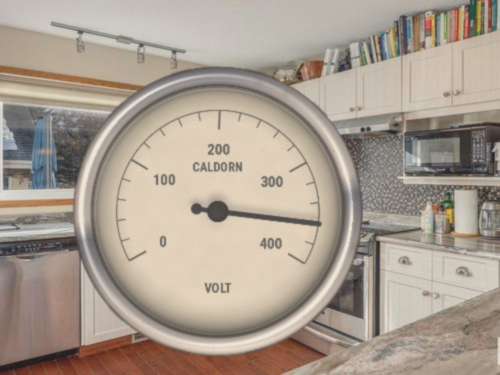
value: 360 (V)
